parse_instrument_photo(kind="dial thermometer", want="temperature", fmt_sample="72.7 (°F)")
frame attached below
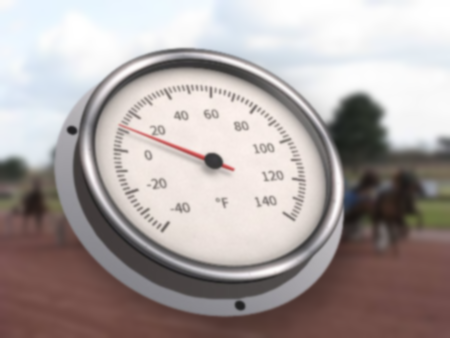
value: 10 (°F)
